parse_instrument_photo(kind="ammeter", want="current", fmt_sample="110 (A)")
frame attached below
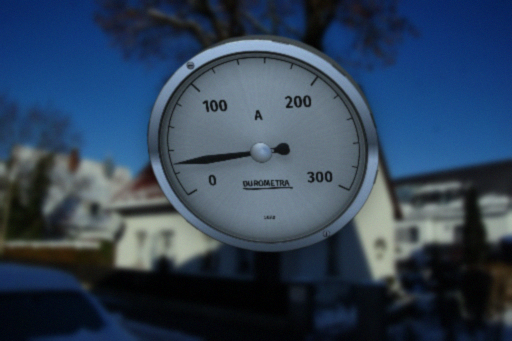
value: 30 (A)
